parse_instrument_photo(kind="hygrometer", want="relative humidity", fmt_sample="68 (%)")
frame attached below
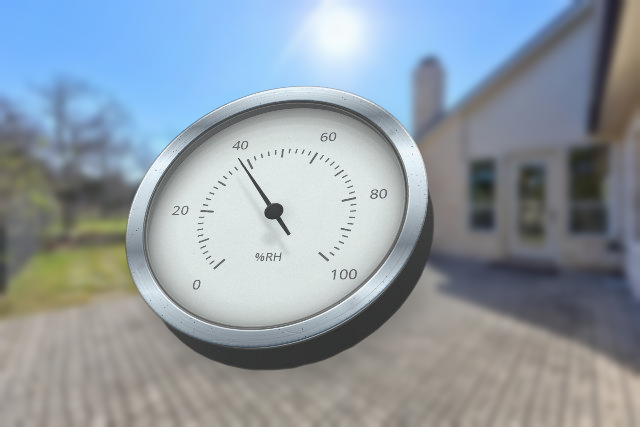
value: 38 (%)
